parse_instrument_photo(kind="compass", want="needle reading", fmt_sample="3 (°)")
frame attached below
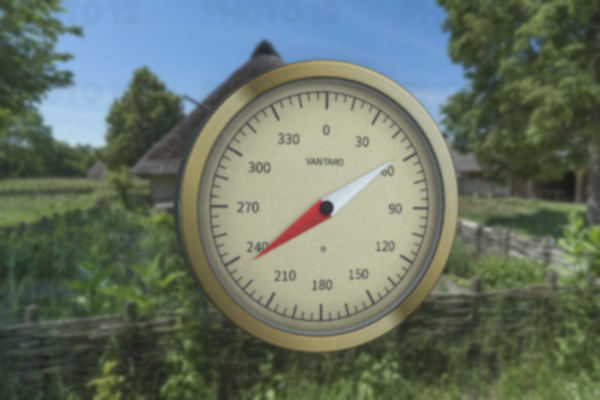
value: 235 (°)
